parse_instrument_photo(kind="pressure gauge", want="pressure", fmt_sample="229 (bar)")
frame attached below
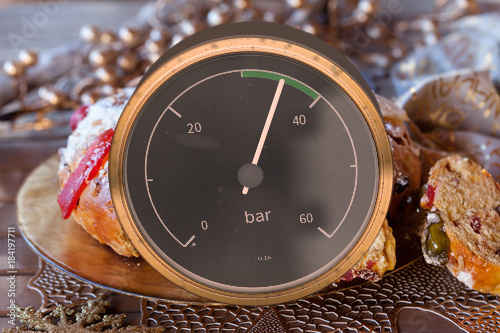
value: 35 (bar)
